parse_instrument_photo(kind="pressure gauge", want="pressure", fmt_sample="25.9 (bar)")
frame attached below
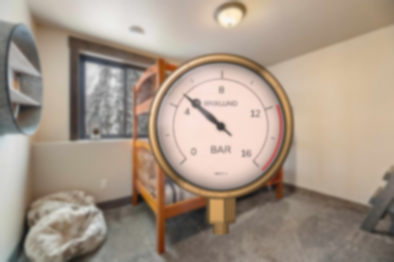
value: 5 (bar)
